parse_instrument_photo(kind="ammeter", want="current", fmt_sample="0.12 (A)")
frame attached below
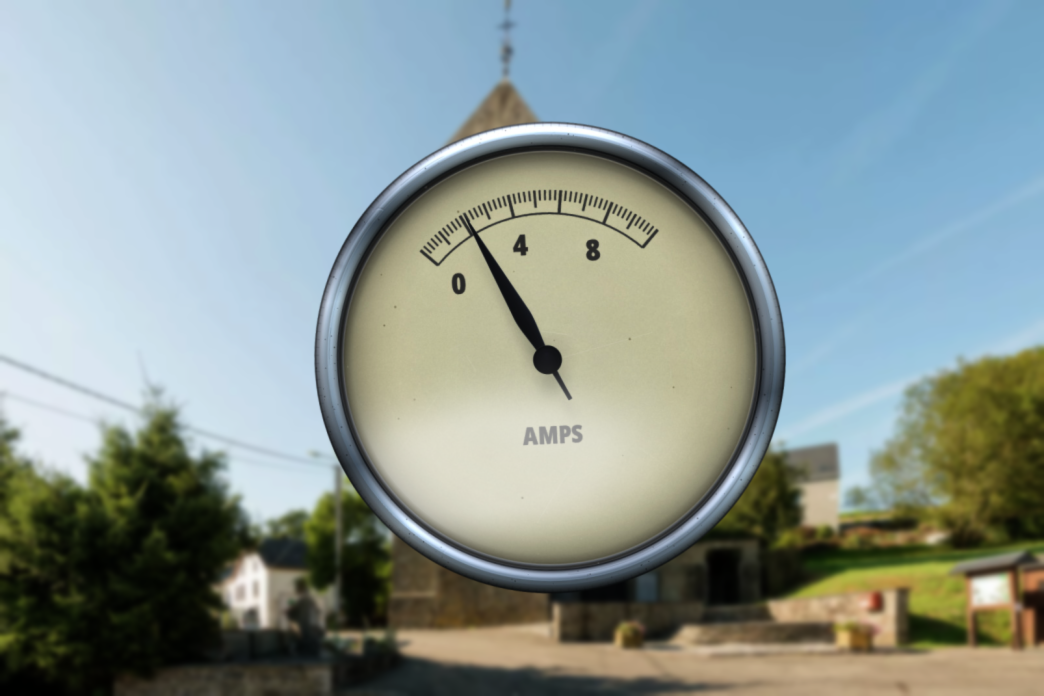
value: 2.2 (A)
